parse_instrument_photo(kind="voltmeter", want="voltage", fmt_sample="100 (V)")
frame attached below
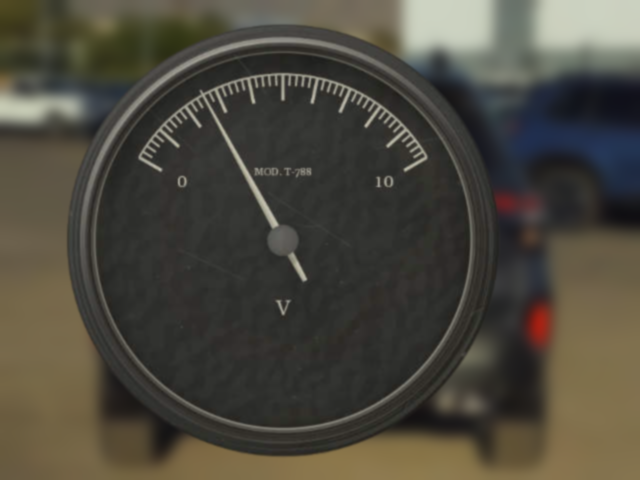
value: 2.6 (V)
